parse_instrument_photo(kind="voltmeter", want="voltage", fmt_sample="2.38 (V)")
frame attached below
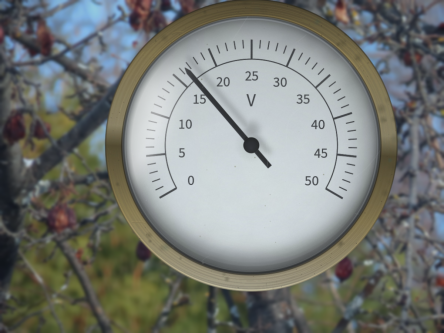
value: 16.5 (V)
